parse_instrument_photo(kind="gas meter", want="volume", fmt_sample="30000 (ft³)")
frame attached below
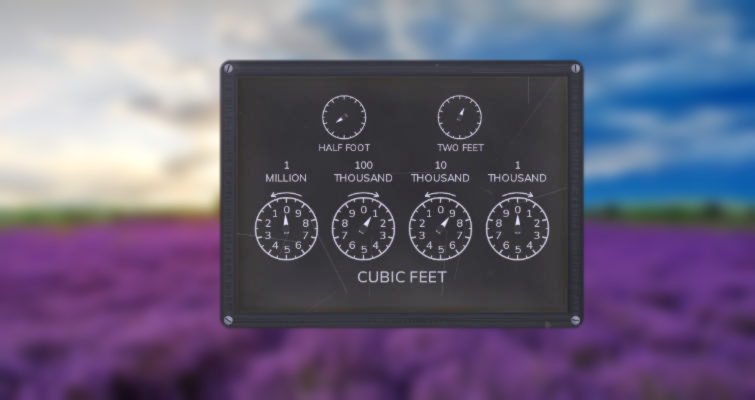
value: 9000 (ft³)
